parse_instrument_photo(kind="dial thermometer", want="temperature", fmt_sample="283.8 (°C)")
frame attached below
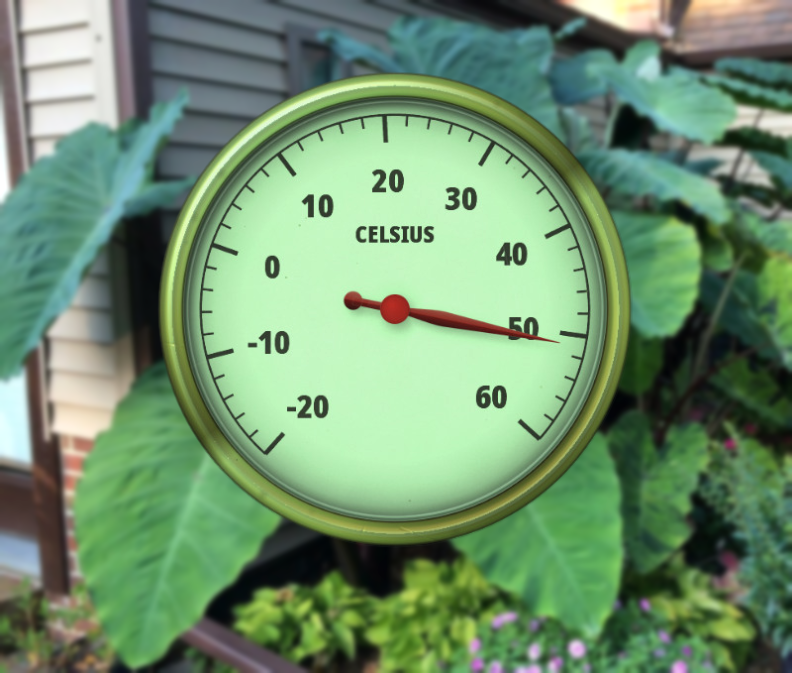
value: 51 (°C)
